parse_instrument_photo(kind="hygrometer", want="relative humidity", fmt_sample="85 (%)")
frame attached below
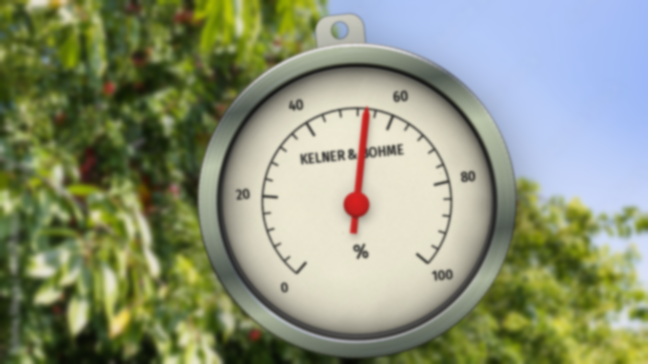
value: 54 (%)
